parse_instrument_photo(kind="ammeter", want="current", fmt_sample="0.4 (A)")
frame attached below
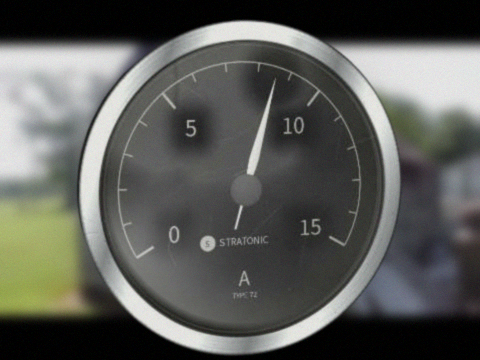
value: 8.5 (A)
